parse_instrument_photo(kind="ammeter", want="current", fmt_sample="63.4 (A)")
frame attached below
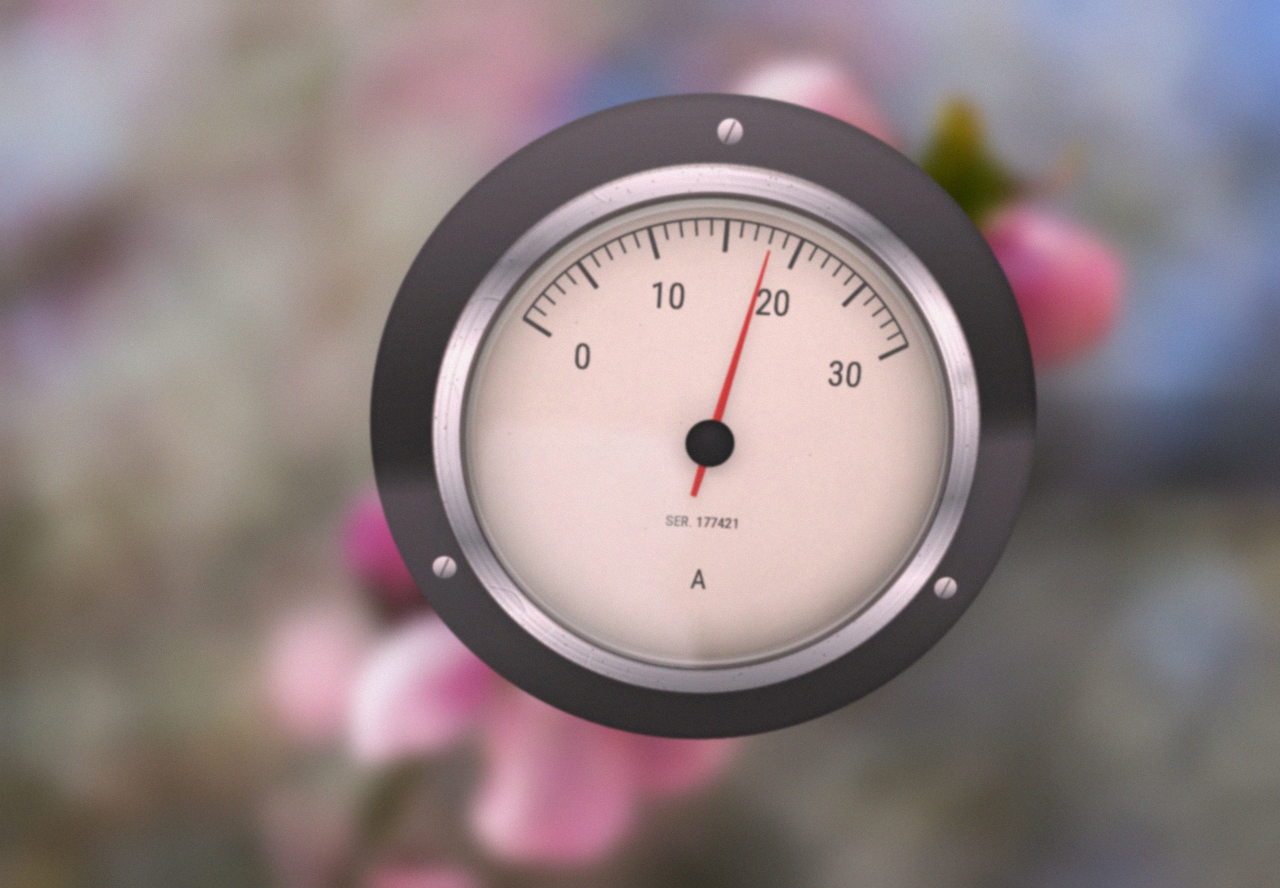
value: 18 (A)
